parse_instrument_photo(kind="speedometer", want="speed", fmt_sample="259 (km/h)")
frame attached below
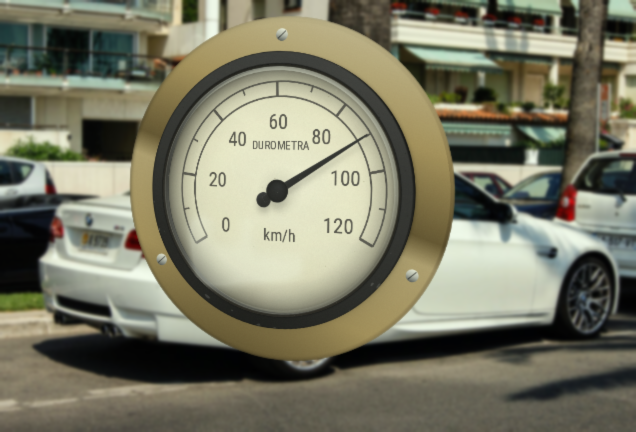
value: 90 (km/h)
